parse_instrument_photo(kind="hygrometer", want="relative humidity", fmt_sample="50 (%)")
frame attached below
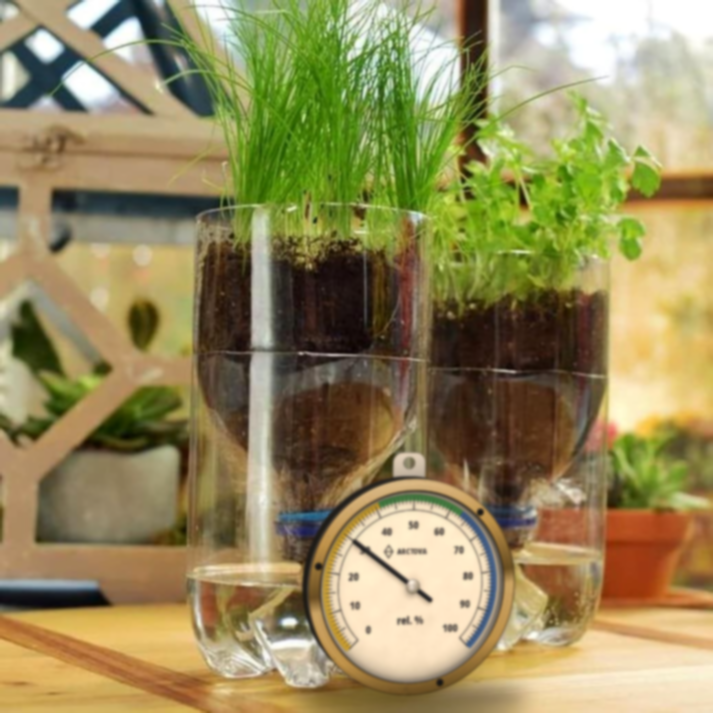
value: 30 (%)
